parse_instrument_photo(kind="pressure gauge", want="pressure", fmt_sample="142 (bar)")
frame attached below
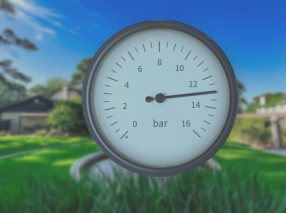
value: 13 (bar)
